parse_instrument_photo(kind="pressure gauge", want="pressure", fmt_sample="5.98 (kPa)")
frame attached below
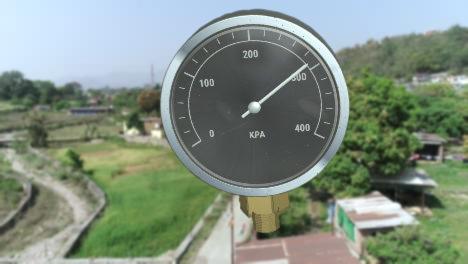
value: 290 (kPa)
